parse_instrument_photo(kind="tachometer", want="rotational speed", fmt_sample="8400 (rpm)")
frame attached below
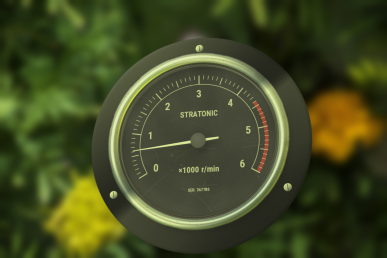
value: 600 (rpm)
